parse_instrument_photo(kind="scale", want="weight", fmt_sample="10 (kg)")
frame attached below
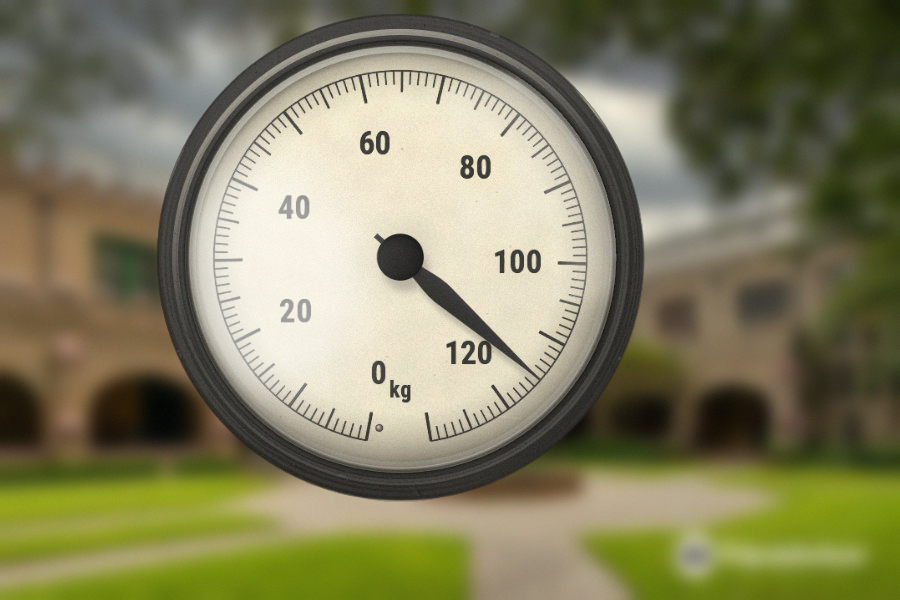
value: 115 (kg)
